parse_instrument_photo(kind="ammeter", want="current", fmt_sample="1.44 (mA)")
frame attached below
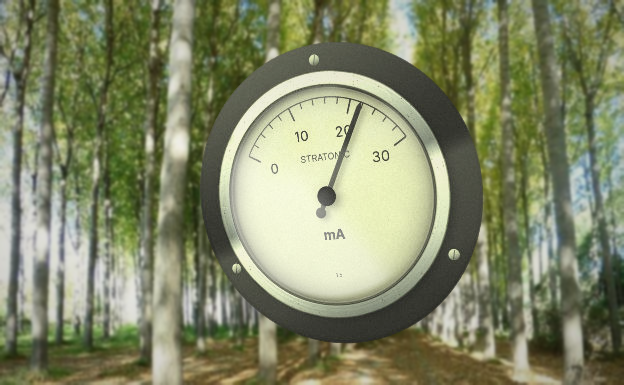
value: 22 (mA)
